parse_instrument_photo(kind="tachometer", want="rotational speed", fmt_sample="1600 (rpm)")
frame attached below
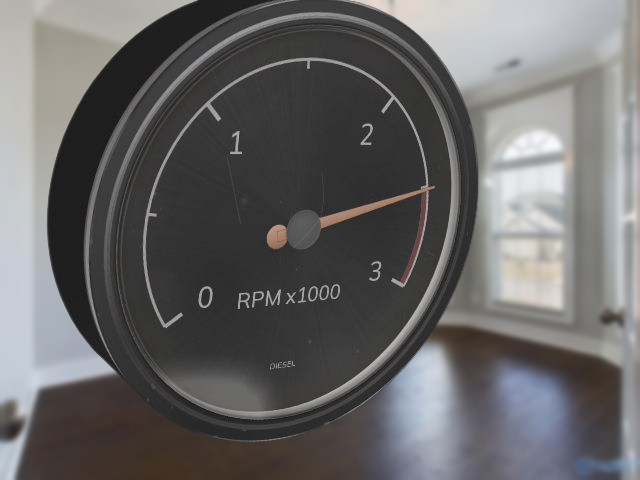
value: 2500 (rpm)
